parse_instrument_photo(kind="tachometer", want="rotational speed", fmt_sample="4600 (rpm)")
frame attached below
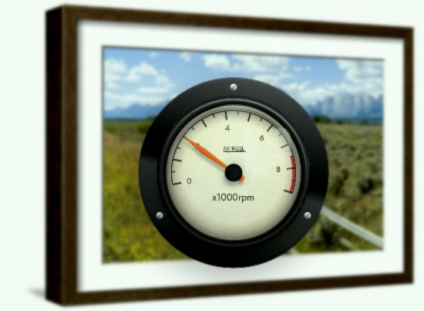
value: 2000 (rpm)
